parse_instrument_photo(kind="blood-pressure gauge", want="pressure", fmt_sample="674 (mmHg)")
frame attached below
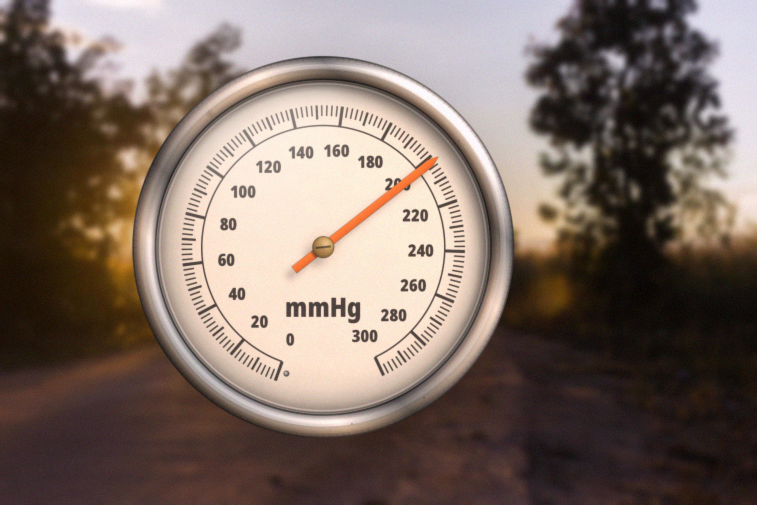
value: 202 (mmHg)
